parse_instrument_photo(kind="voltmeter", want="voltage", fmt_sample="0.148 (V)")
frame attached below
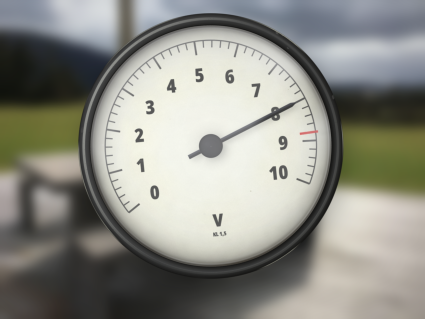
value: 8 (V)
